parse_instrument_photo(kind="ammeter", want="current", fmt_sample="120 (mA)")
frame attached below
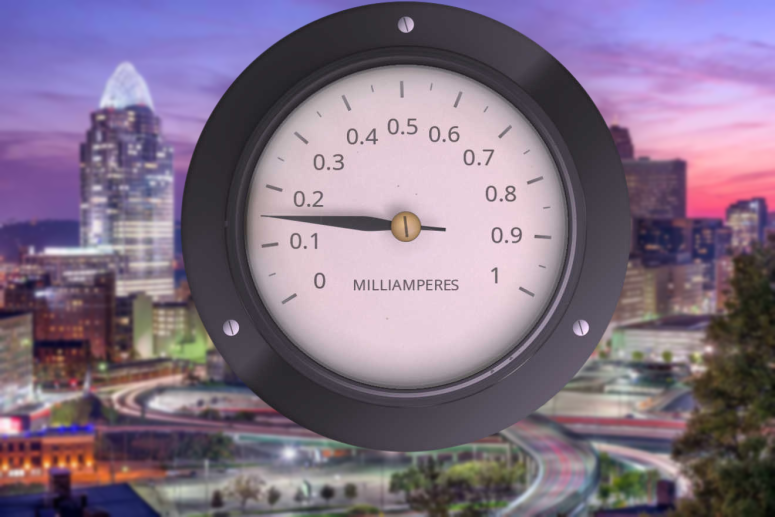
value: 0.15 (mA)
